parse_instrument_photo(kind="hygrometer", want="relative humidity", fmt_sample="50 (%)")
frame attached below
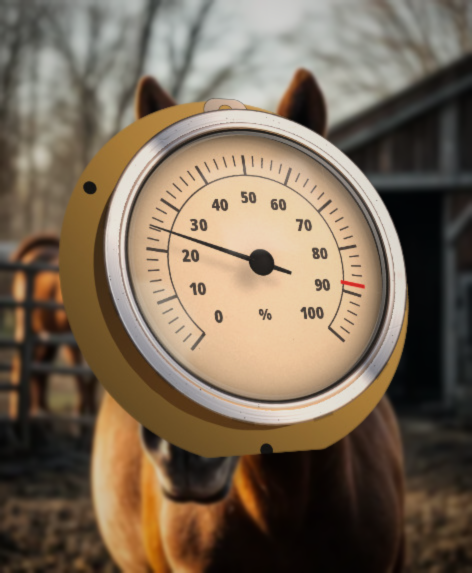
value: 24 (%)
